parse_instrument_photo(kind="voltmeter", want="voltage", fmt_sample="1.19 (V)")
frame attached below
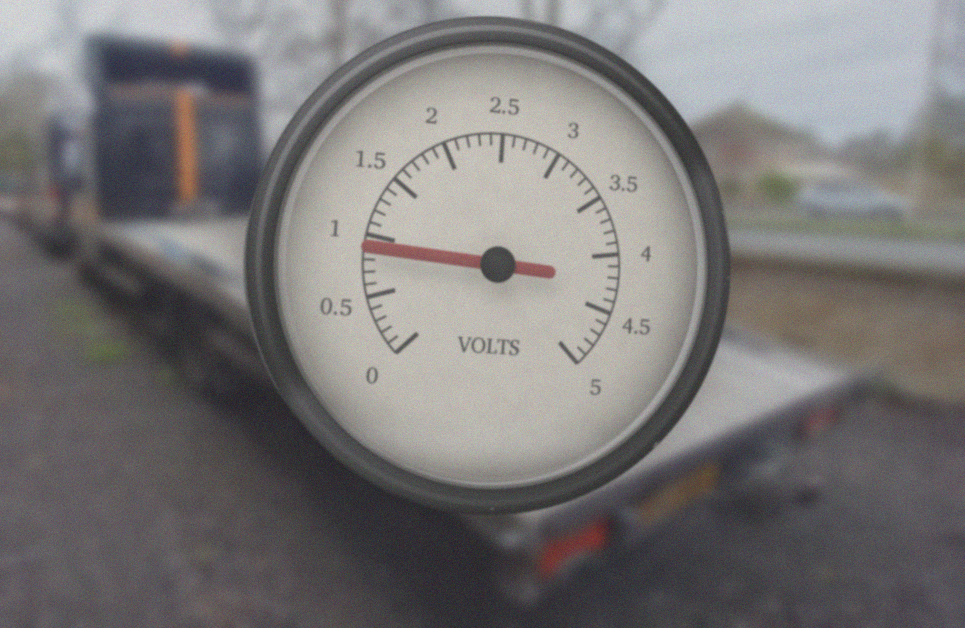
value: 0.9 (V)
